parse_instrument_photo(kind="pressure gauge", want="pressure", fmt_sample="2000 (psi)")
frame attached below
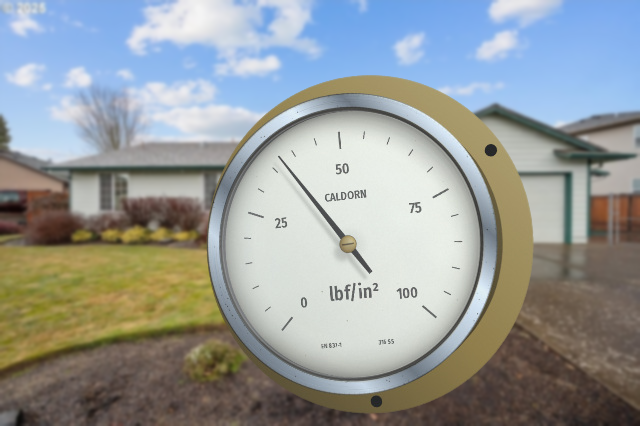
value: 37.5 (psi)
